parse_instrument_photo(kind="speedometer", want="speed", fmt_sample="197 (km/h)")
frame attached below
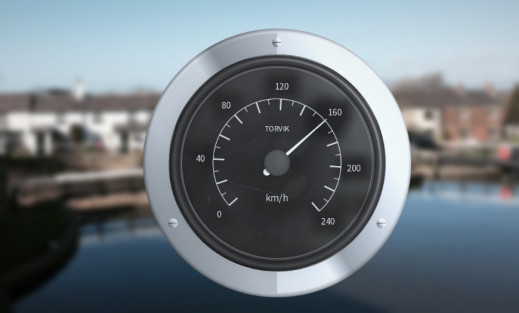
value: 160 (km/h)
